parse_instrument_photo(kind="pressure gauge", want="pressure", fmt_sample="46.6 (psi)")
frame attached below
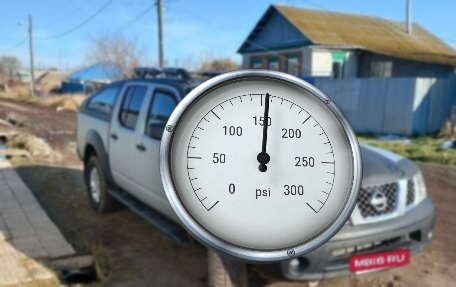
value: 155 (psi)
